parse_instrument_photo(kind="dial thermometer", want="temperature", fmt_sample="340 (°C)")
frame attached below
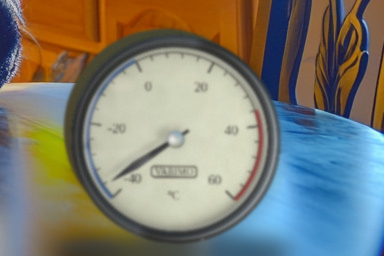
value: -36 (°C)
